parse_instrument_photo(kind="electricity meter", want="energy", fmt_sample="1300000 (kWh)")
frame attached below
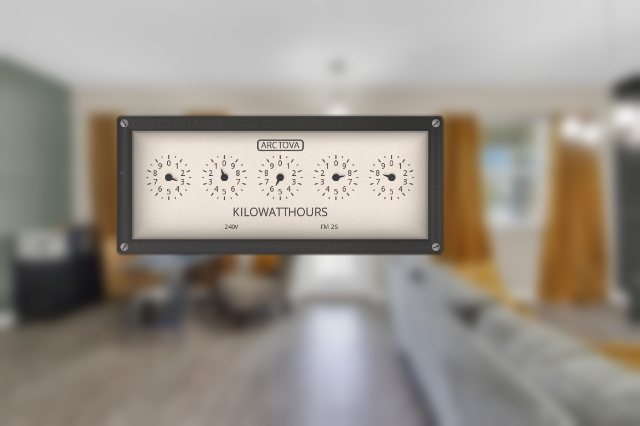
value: 30578 (kWh)
